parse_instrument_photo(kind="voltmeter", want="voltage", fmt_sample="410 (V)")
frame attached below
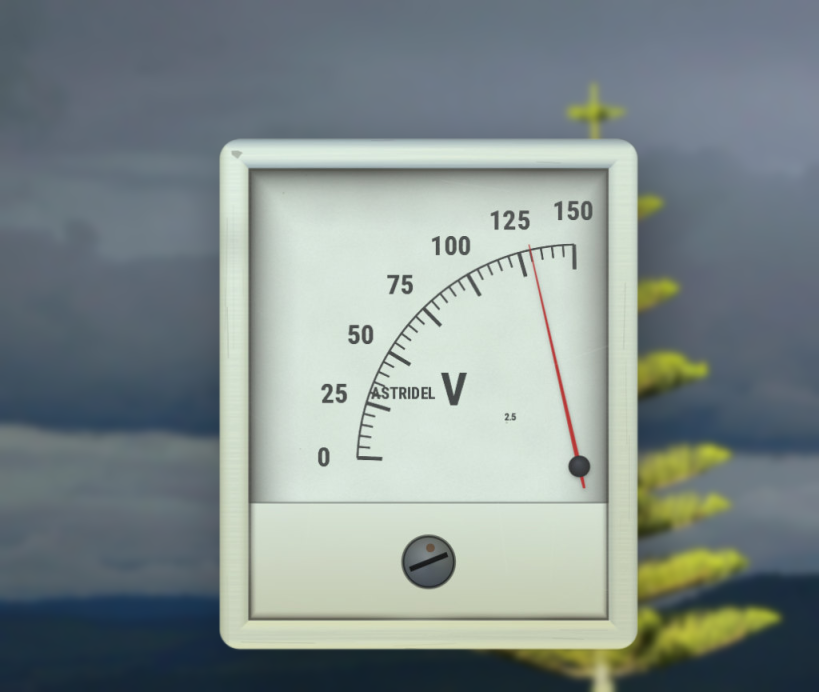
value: 130 (V)
